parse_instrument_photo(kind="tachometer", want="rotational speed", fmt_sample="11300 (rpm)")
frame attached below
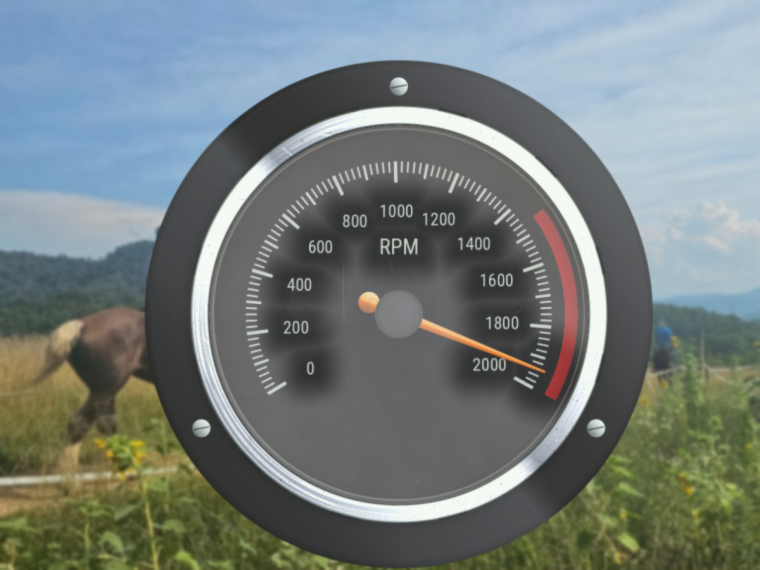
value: 1940 (rpm)
